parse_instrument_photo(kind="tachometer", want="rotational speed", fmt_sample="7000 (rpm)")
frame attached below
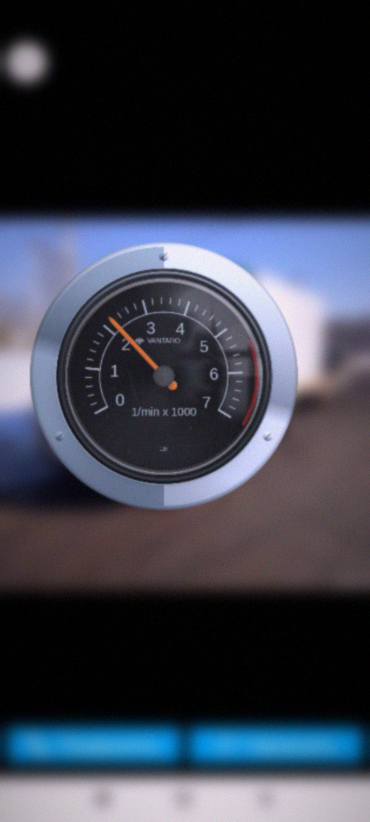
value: 2200 (rpm)
